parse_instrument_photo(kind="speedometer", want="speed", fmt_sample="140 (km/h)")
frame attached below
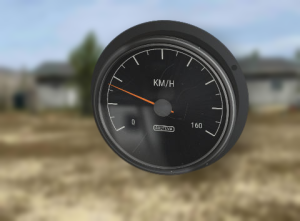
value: 35 (km/h)
